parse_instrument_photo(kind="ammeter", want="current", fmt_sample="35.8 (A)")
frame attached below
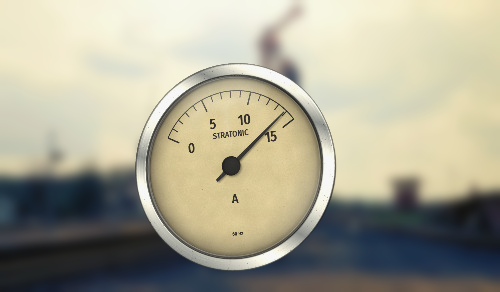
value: 14 (A)
